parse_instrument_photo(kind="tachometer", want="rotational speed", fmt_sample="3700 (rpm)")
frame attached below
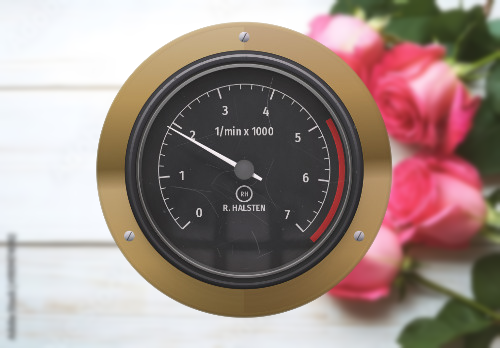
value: 1900 (rpm)
